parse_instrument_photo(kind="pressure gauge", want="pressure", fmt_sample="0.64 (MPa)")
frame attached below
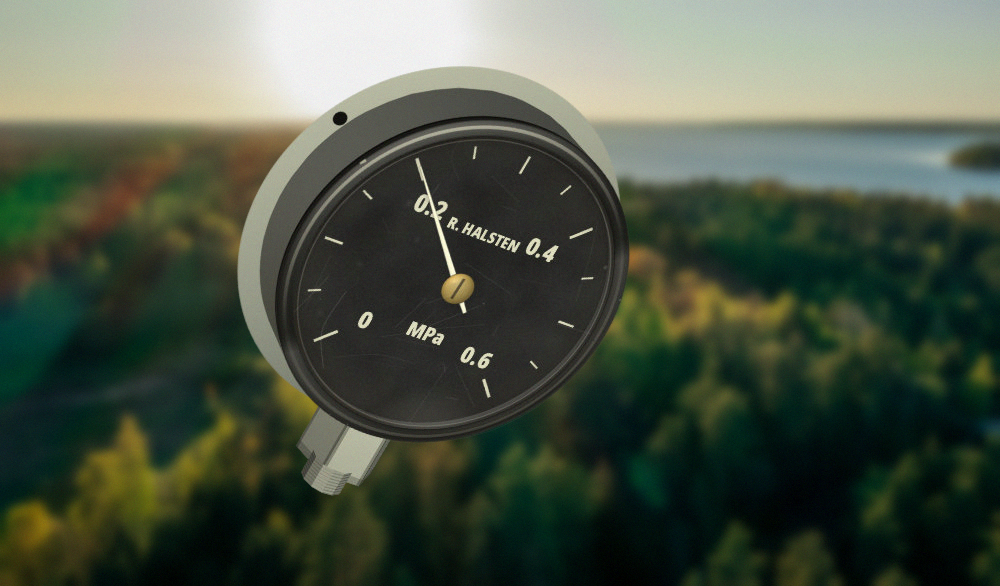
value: 0.2 (MPa)
